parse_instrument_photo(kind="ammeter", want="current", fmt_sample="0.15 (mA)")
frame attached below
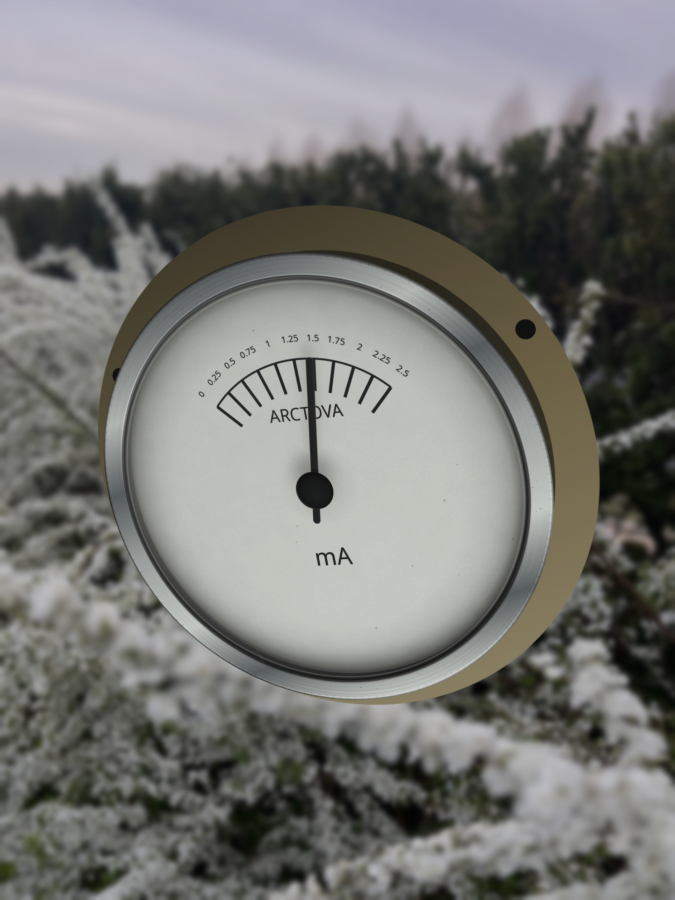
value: 1.5 (mA)
